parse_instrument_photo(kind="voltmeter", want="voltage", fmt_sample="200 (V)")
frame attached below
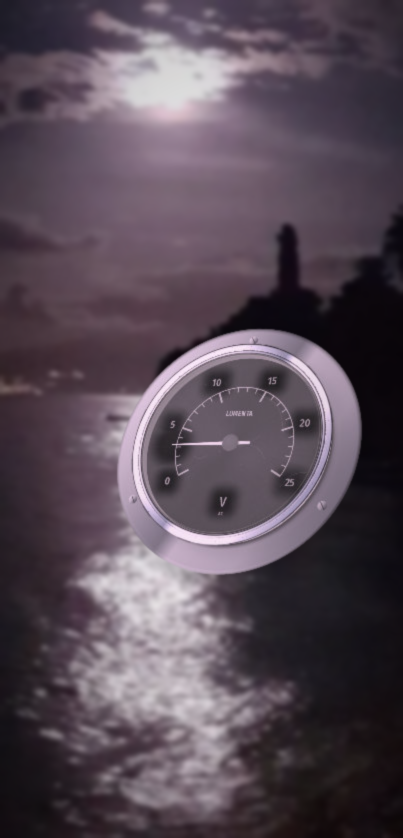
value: 3 (V)
